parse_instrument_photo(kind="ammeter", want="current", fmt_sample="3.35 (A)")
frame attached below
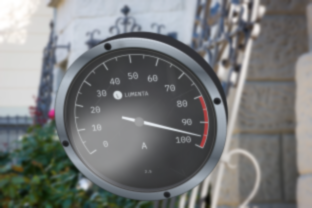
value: 95 (A)
